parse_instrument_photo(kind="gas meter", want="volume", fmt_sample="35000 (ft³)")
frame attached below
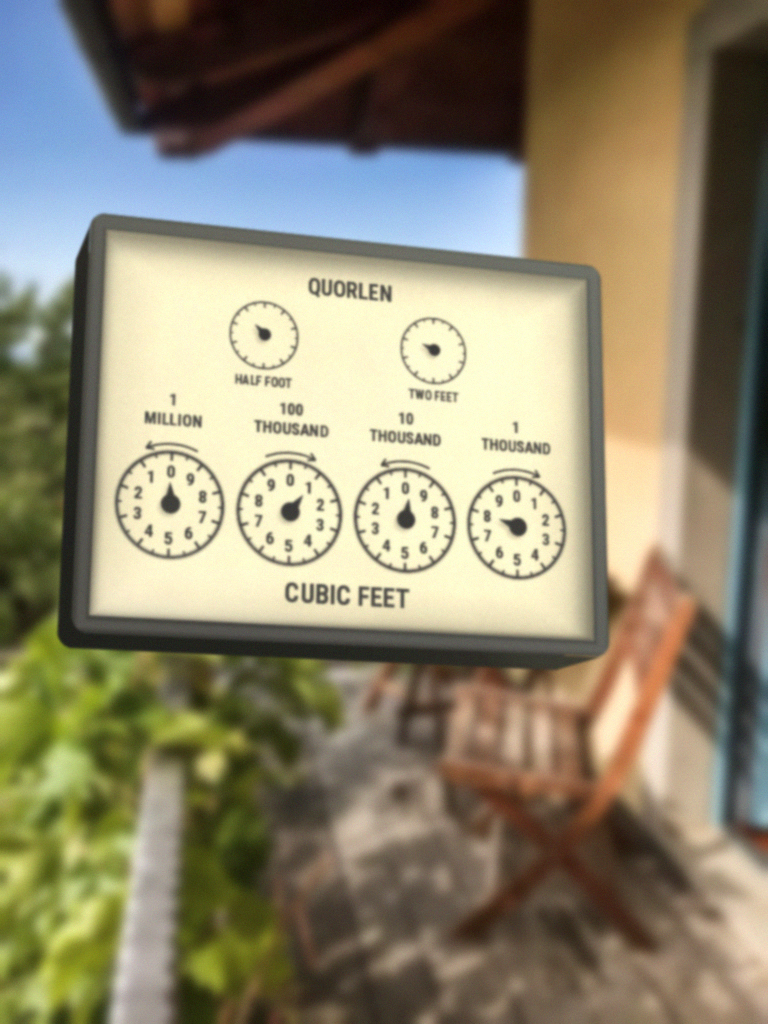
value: 9800 (ft³)
